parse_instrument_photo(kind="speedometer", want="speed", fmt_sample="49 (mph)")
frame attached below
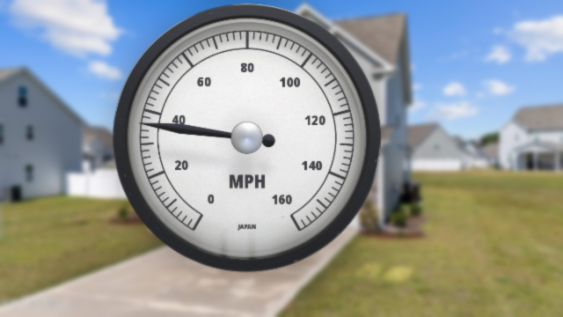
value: 36 (mph)
